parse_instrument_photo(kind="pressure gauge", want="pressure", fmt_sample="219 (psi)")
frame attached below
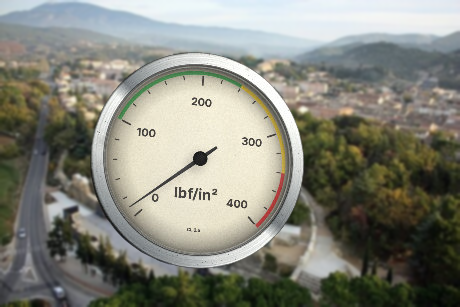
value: 10 (psi)
